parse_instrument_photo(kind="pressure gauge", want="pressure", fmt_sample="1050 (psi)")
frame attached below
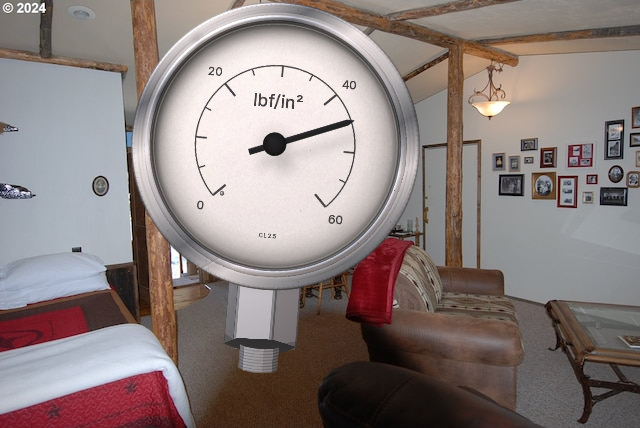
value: 45 (psi)
